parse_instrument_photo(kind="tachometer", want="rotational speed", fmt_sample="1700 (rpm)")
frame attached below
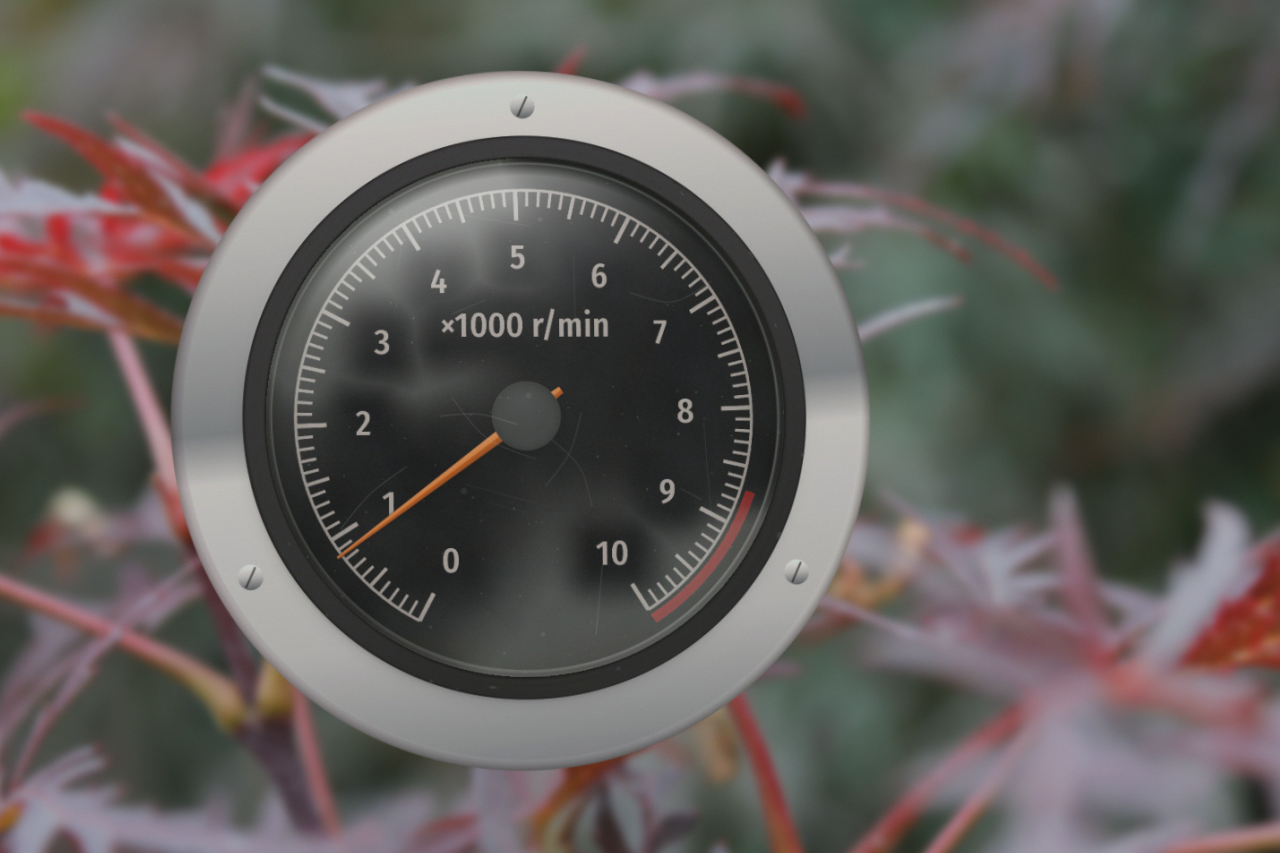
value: 850 (rpm)
